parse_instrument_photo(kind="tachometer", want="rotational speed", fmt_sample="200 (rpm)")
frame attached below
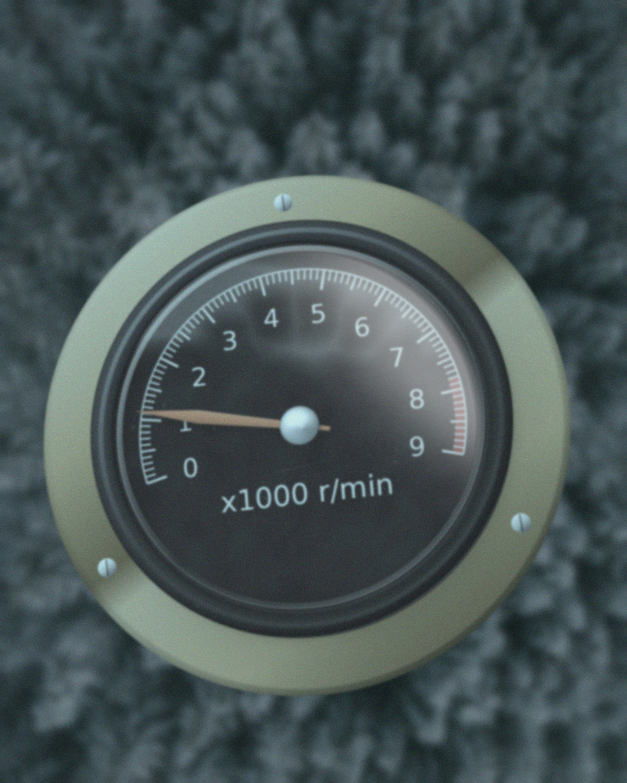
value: 1100 (rpm)
